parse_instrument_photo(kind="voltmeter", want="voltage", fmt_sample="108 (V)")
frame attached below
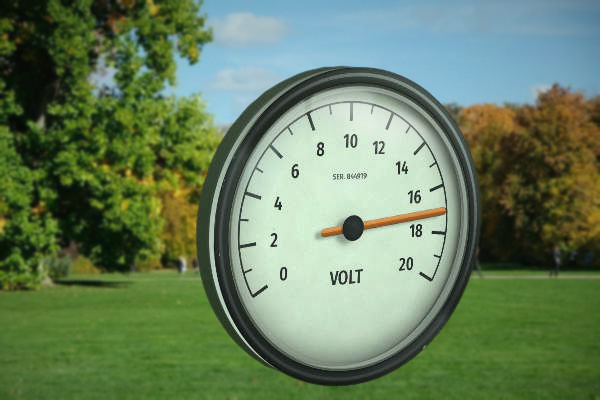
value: 17 (V)
